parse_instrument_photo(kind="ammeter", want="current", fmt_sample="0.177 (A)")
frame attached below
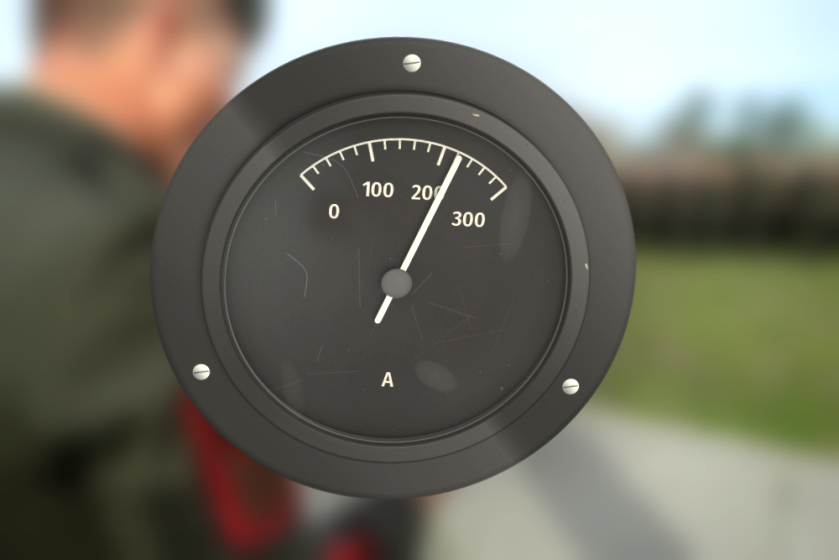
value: 220 (A)
